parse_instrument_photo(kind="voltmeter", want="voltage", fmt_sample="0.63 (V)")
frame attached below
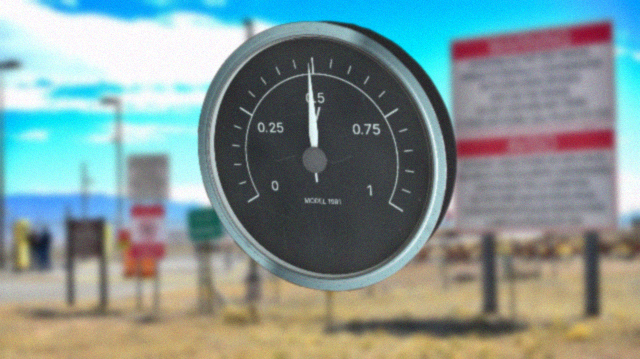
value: 0.5 (V)
